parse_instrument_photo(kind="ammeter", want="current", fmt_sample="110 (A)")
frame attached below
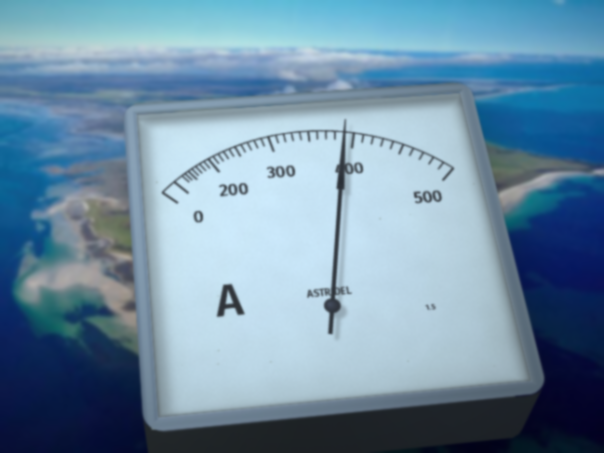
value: 390 (A)
